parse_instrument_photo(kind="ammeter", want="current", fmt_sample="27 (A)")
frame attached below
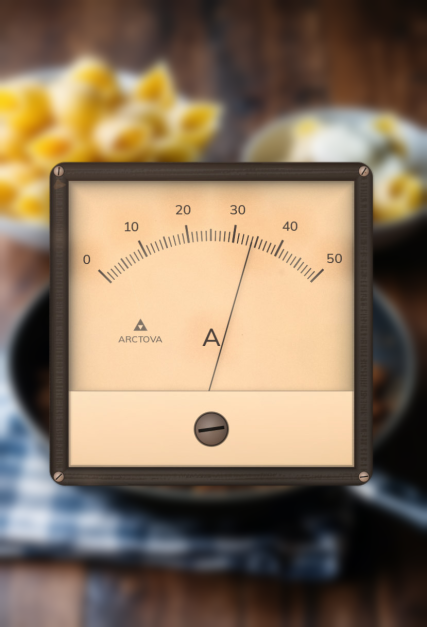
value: 34 (A)
